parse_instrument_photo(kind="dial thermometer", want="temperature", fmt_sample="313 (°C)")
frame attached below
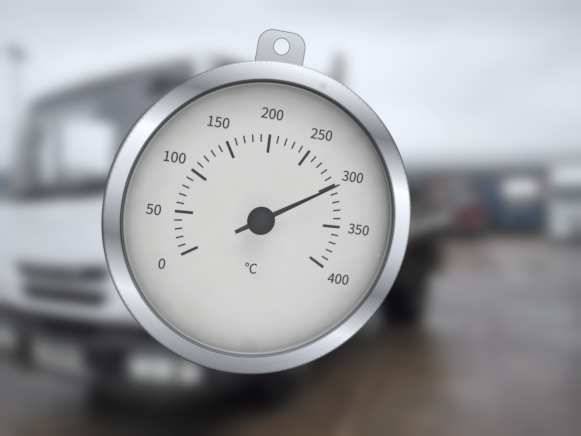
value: 300 (°C)
